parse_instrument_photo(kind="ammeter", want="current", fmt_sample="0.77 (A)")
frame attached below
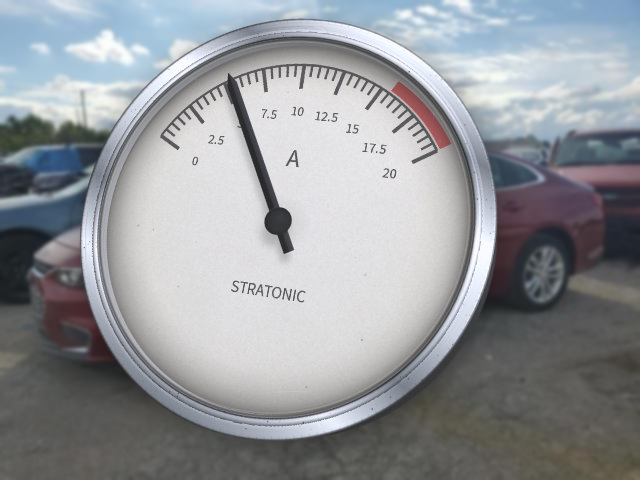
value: 5.5 (A)
